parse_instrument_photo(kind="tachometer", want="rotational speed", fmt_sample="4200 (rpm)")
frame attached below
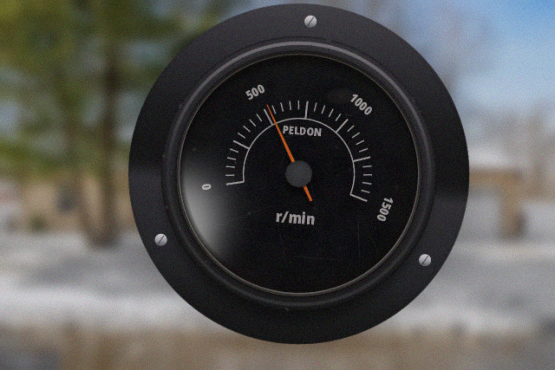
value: 525 (rpm)
